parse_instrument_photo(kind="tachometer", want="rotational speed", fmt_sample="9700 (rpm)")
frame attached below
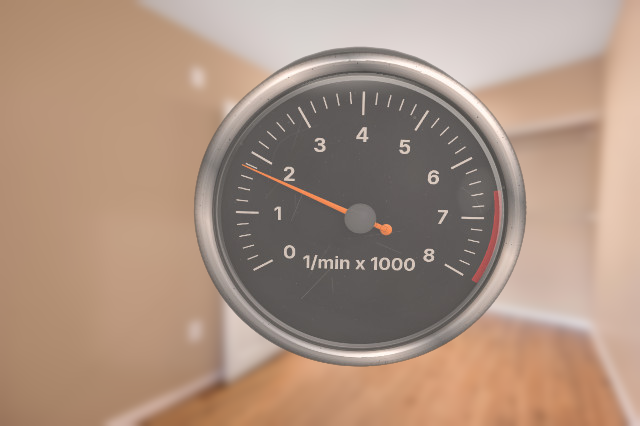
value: 1800 (rpm)
